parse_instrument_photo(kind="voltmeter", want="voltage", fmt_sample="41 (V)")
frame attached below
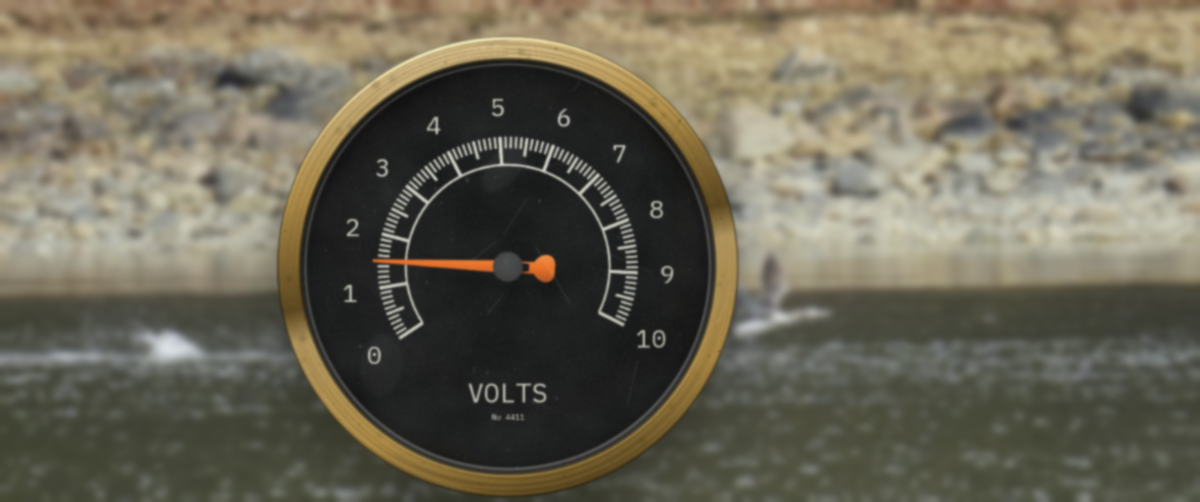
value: 1.5 (V)
